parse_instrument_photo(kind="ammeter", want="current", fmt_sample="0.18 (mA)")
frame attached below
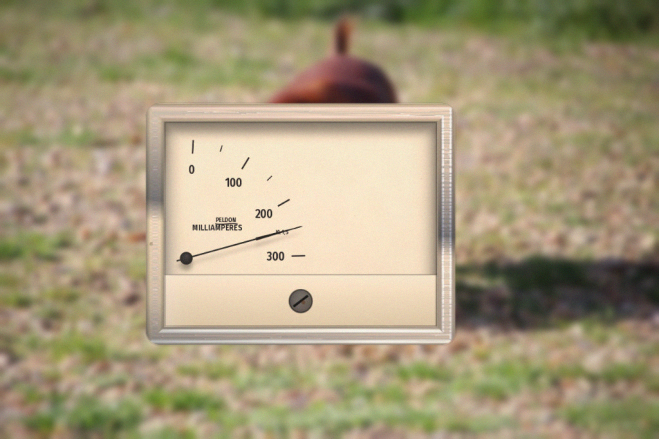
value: 250 (mA)
